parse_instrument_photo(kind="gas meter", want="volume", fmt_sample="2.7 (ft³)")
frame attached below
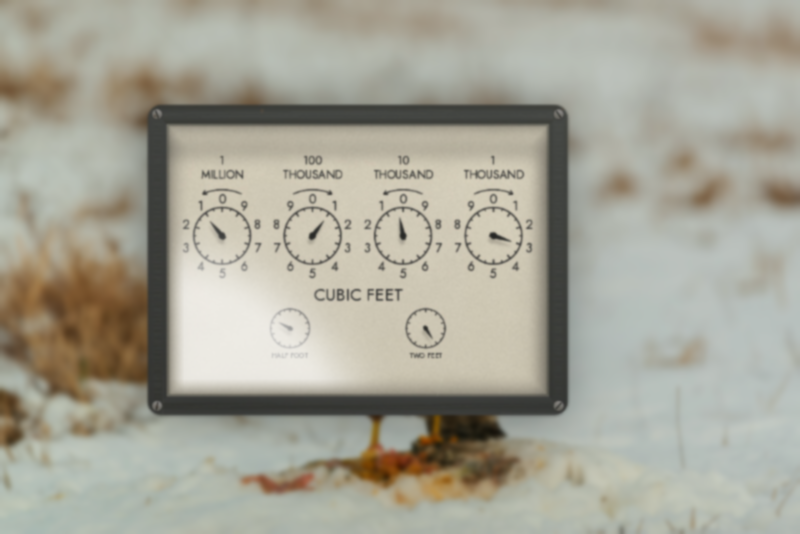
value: 110300 (ft³)
